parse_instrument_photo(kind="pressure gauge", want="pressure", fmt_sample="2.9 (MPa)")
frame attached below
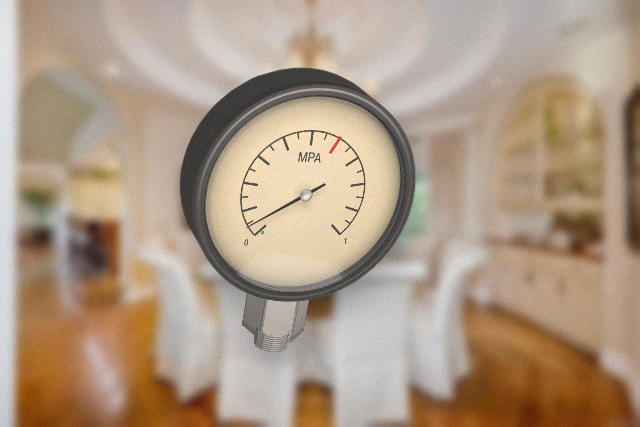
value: 0.05 (MPa)
